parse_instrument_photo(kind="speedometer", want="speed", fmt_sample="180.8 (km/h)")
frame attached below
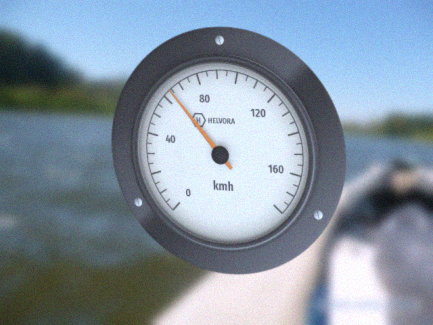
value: 65 (km/h)
